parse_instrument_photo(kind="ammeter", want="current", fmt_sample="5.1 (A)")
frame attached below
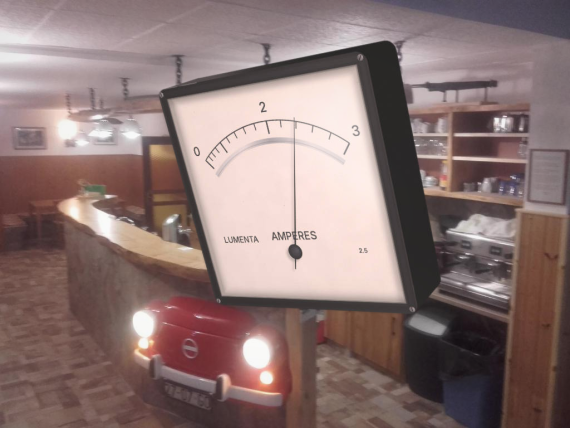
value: 2.4 (A)
